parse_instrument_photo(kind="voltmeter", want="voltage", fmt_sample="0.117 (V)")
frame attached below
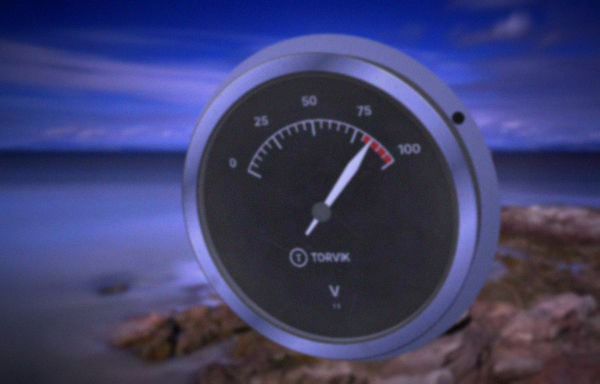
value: 85 (V)
